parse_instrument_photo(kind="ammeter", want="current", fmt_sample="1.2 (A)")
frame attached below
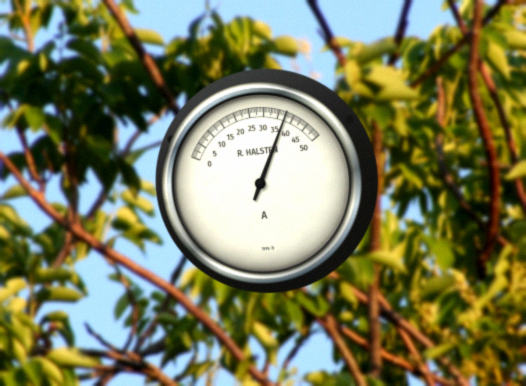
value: 37.5 (A)
